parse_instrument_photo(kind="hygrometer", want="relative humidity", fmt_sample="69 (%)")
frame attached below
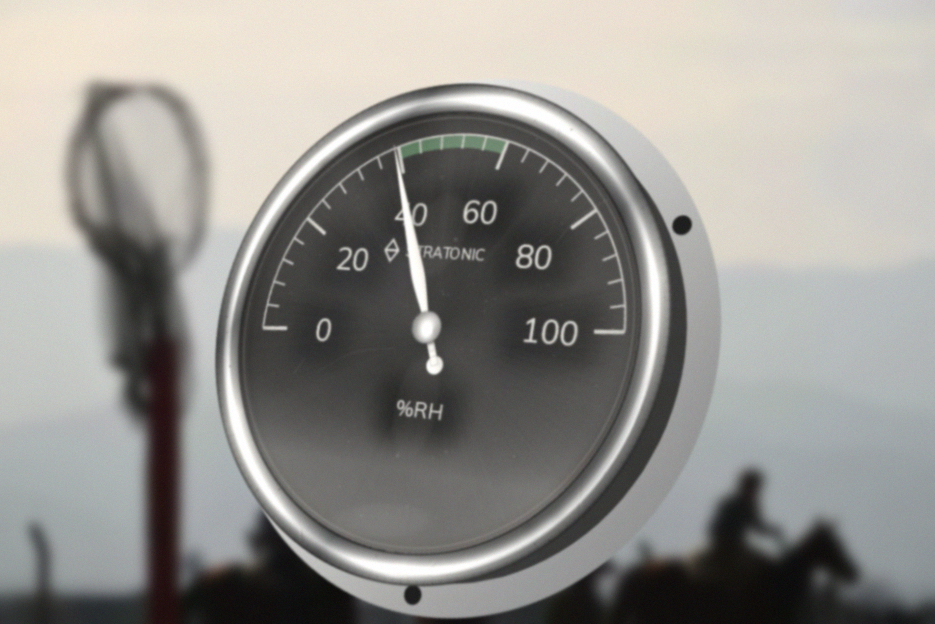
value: 40 (%)
